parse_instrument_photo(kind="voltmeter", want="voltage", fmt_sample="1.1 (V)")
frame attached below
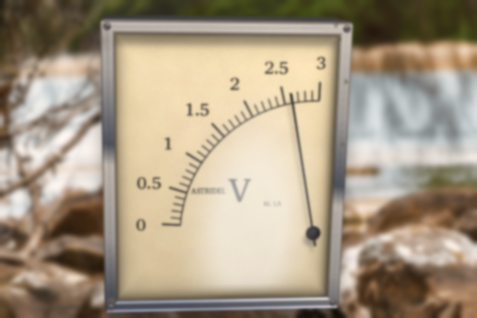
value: 2.6 (V)
